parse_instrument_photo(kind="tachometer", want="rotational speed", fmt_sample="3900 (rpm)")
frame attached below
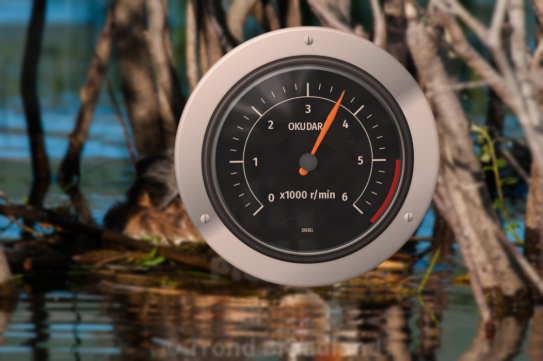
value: 3600 (rpm)
